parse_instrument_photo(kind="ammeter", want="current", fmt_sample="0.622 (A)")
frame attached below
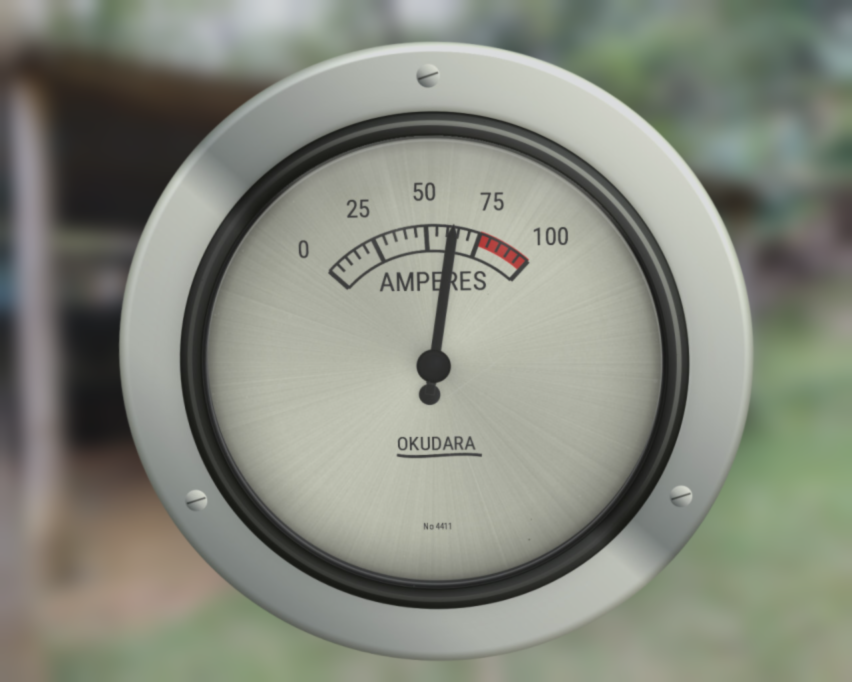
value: 62.5 (A)
